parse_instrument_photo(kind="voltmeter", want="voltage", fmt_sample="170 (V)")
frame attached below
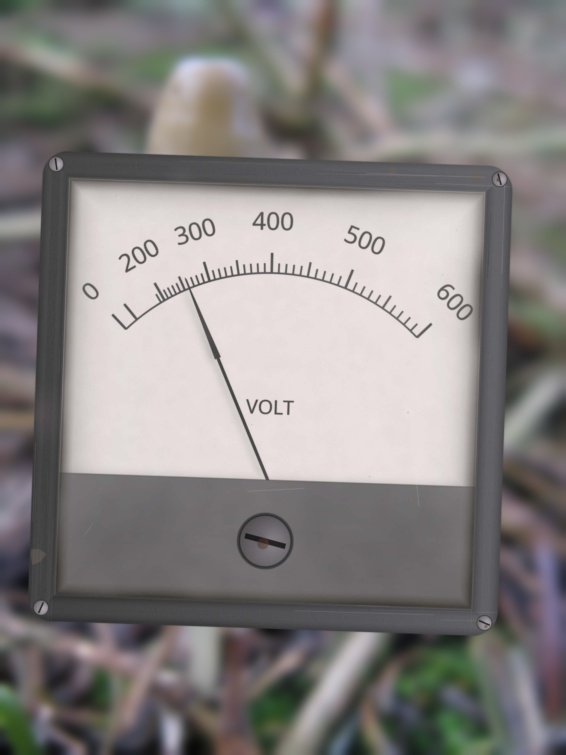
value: 260 (V)
